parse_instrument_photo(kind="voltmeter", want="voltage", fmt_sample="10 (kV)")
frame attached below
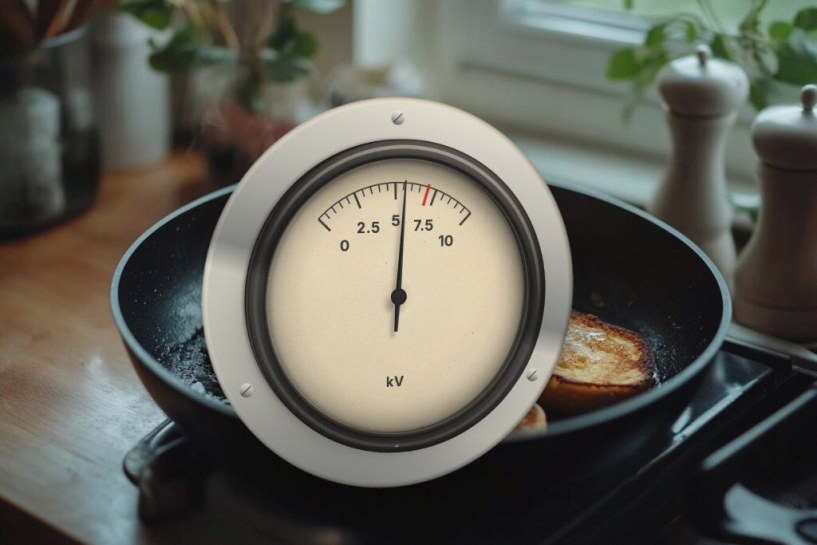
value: 5.5 (kV)
